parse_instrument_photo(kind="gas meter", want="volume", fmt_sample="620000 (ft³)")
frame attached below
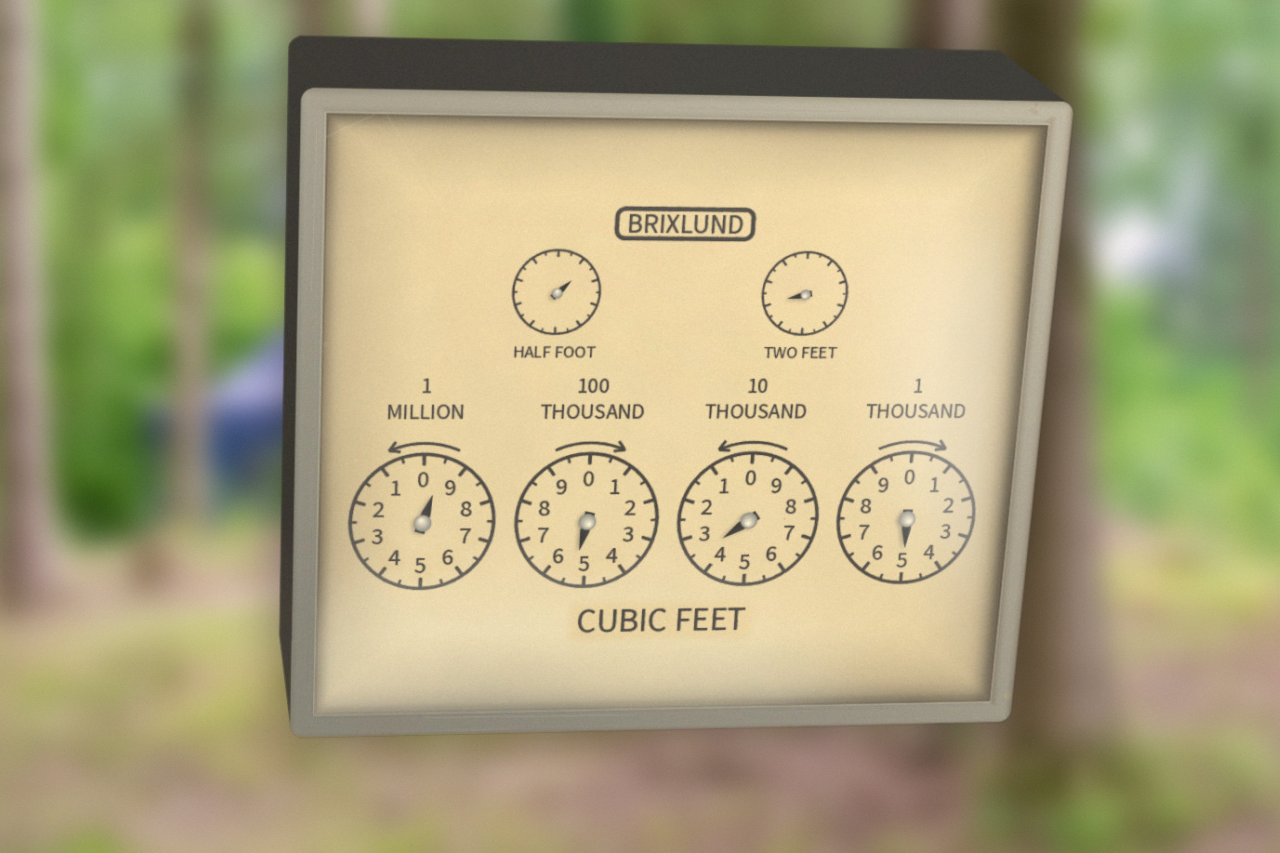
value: 953500 (ft³)
